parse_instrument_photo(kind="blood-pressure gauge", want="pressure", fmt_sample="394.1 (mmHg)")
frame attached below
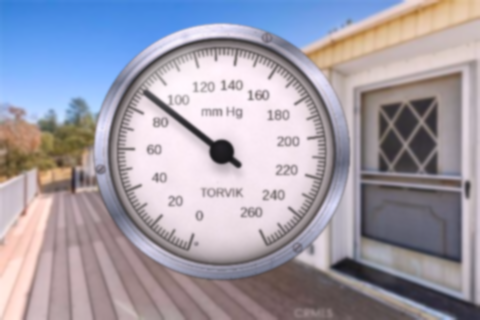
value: 90 (mmHg)
